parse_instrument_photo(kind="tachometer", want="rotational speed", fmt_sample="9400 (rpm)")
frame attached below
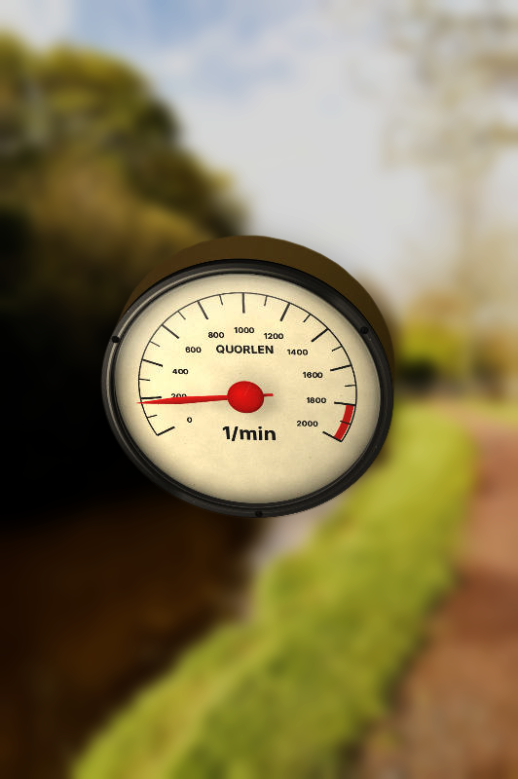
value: 200 (rpm)
